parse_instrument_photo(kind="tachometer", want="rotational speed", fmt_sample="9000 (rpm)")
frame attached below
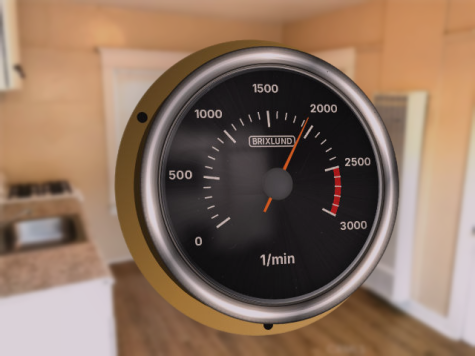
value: 1900 (rpm)
